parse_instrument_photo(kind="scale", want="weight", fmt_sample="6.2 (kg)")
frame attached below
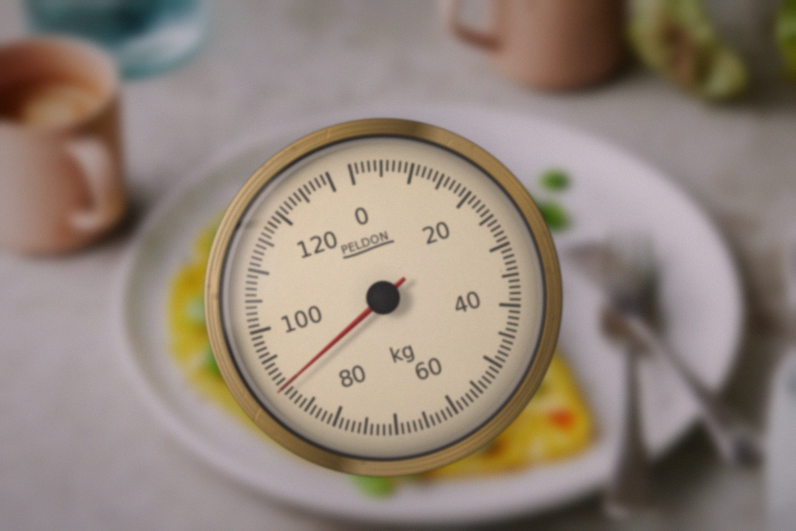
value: 90 (kg)
